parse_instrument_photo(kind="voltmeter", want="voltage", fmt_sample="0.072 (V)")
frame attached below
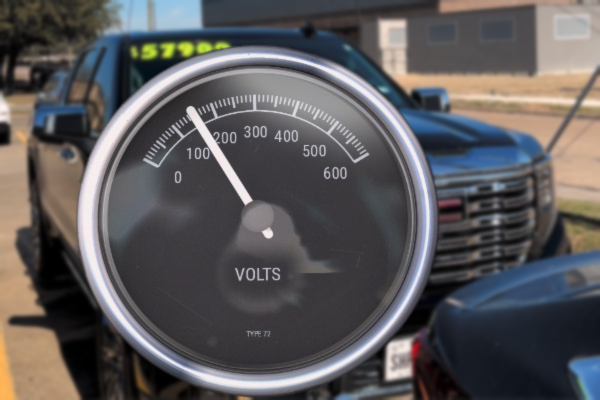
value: 150 (V)
